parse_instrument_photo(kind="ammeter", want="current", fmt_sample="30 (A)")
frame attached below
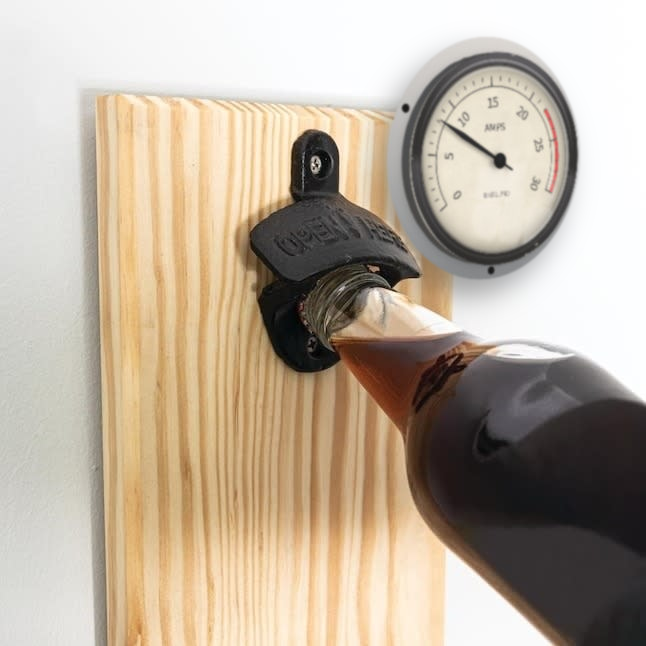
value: 8 (A)
